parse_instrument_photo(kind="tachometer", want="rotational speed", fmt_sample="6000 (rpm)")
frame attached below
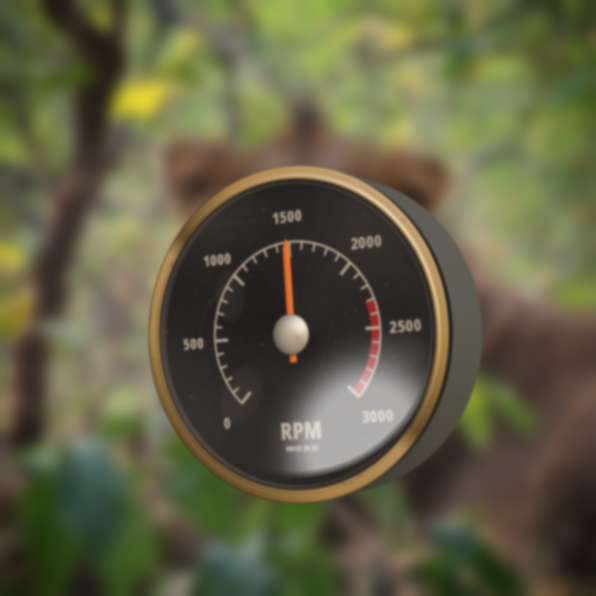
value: 1500 (rpm)
